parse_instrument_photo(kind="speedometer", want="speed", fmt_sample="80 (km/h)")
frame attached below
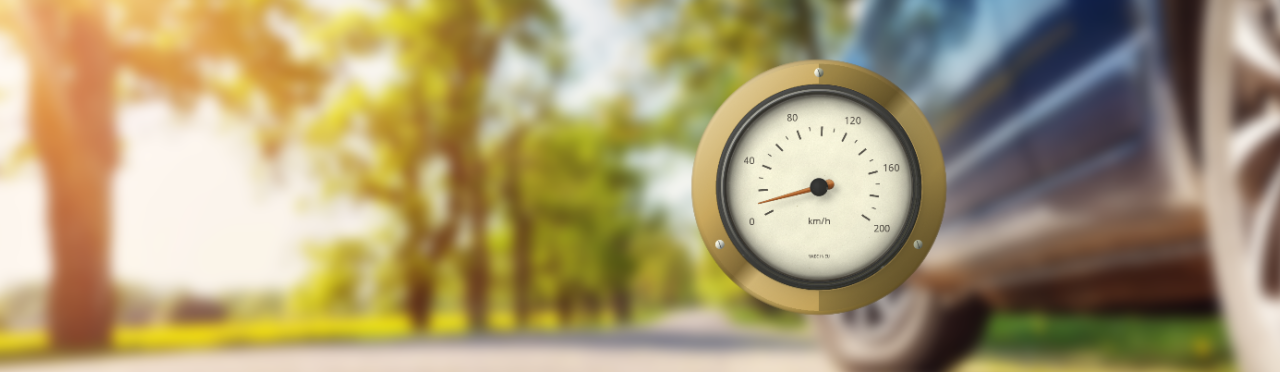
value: 10 (km/h)
